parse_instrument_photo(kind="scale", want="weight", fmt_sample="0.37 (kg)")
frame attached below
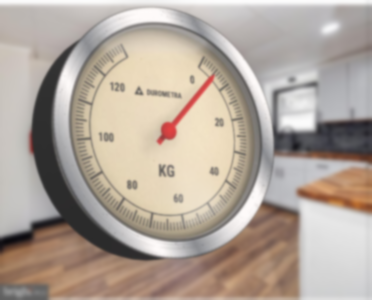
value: 5 (kg)
